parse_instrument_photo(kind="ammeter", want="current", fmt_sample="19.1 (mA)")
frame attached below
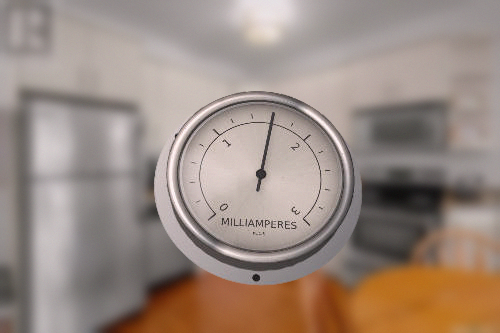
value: 1.6 (mA)
